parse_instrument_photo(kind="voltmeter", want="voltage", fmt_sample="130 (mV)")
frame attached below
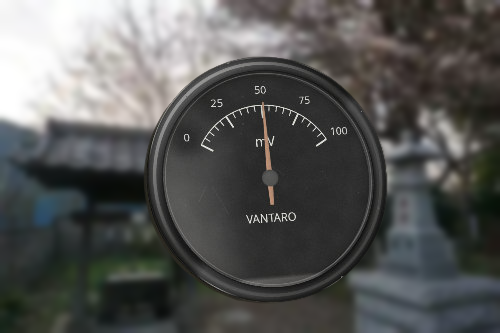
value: 50 (mV)
